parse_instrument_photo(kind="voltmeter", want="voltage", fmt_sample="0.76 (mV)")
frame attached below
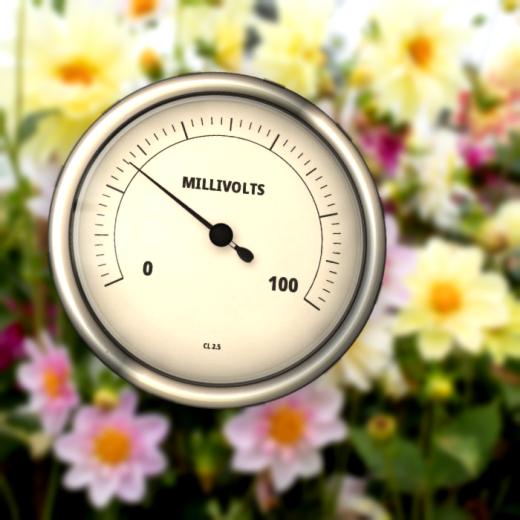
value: 26 (mV)
